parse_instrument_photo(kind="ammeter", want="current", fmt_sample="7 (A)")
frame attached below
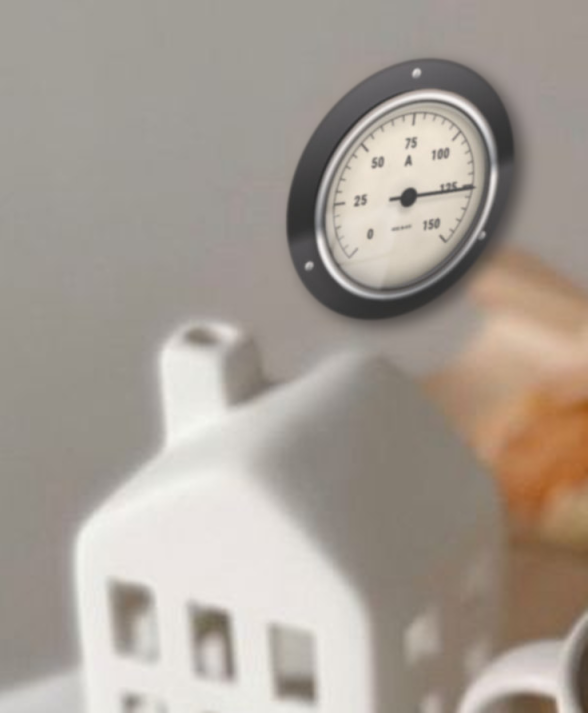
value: 125 (A)
